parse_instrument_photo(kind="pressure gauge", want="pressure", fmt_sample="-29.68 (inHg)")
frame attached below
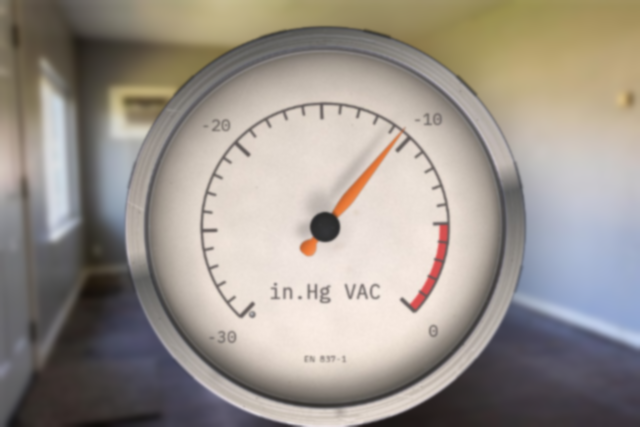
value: -10.5 (inHg)
